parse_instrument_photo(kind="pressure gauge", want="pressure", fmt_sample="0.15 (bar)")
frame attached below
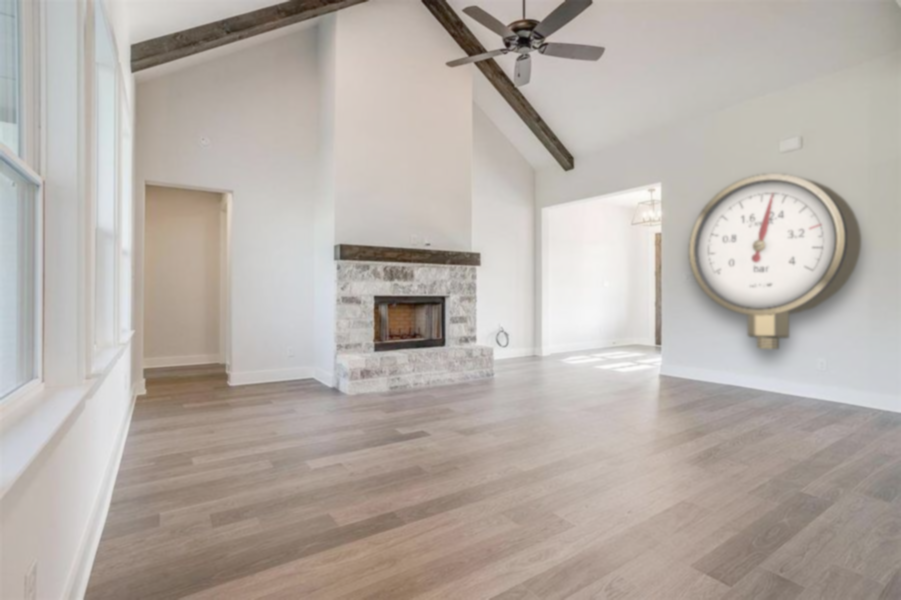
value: 2.2 (bar)
